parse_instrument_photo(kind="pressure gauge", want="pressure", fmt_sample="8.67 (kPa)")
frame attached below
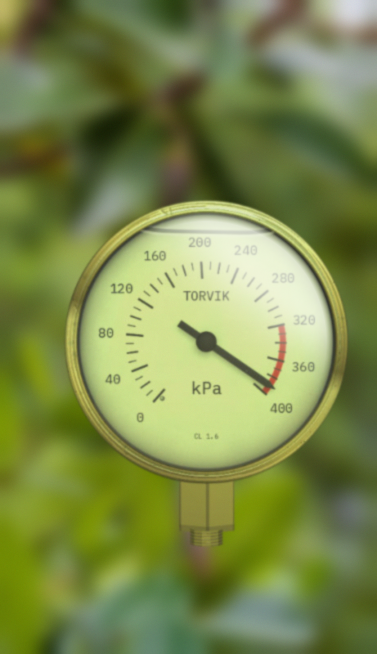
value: 390 (kPa)
